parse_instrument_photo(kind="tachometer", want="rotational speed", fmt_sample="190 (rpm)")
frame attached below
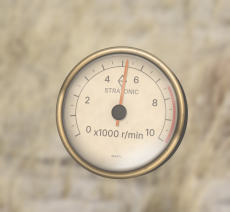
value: 5250 (rpm)
